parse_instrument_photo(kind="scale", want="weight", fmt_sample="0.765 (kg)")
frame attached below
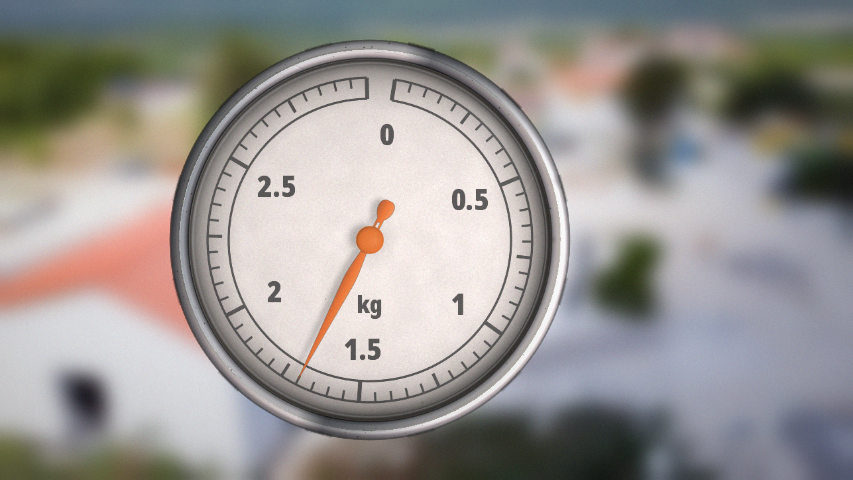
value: 1.7 (kg)
